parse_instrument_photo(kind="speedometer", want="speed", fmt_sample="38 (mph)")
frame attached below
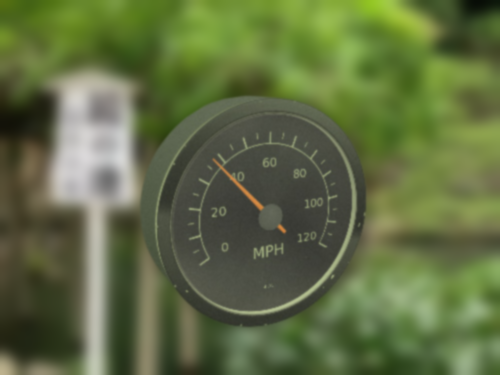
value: 37.5 (mph)
